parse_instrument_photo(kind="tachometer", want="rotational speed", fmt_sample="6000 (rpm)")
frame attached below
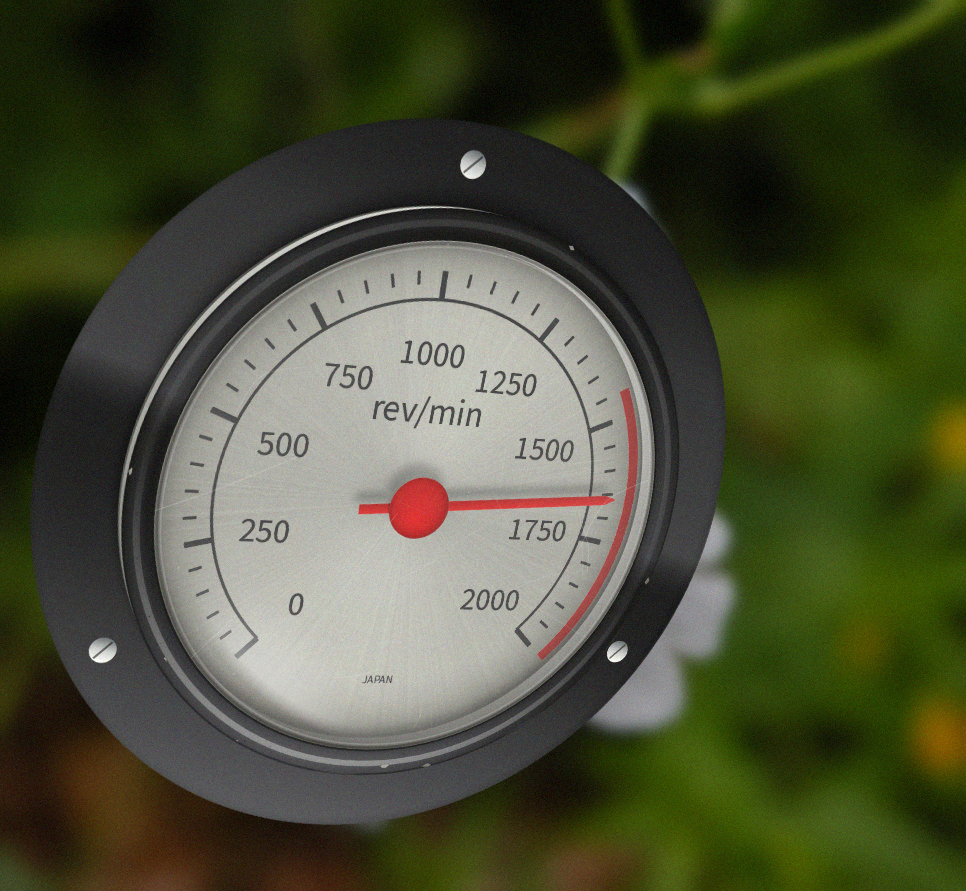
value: 1650 (rpm)
